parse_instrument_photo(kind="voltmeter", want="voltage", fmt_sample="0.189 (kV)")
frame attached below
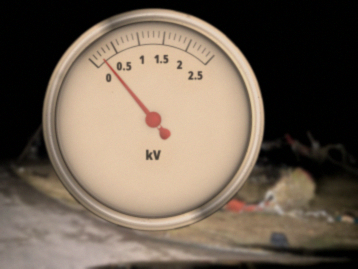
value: 0.2 (kV)
